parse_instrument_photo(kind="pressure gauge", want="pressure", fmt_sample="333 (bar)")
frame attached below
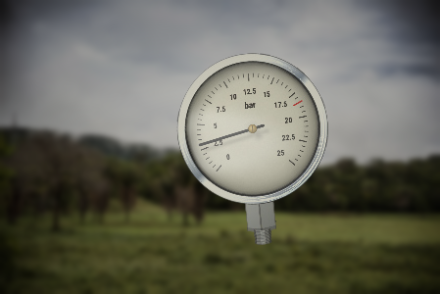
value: 3 (bar)
